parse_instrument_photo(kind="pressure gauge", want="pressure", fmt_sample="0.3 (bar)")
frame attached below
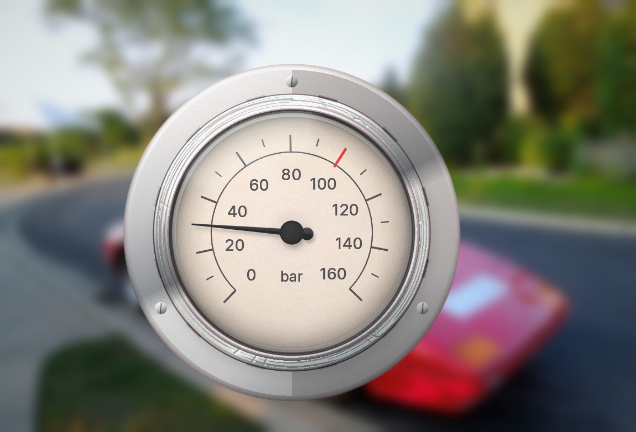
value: 30 (bar)
